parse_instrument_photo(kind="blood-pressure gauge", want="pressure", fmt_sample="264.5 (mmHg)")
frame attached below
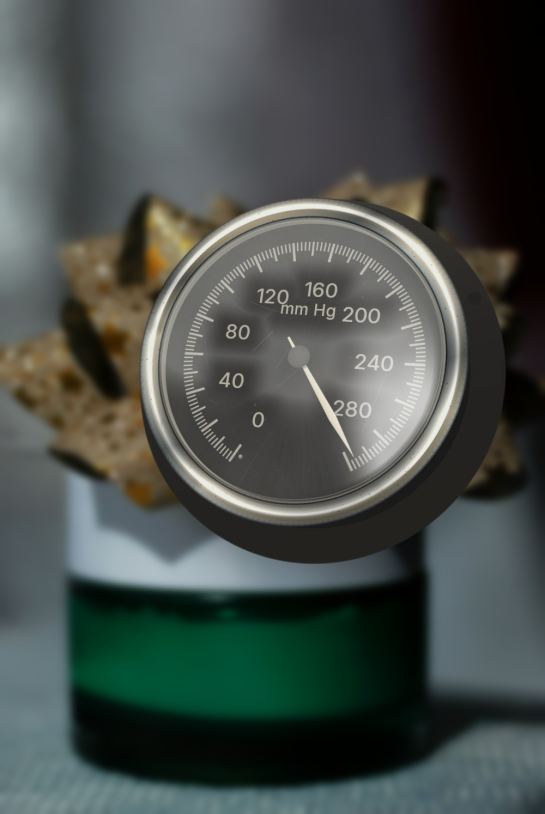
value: 296 (mmHg)
